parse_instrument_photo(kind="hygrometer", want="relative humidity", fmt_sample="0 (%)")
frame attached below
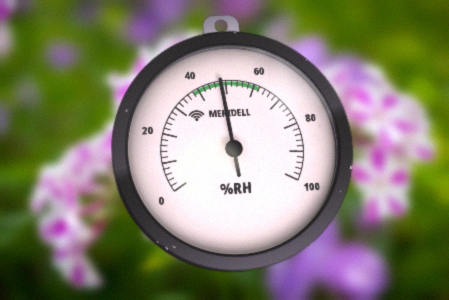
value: 48 (%)
